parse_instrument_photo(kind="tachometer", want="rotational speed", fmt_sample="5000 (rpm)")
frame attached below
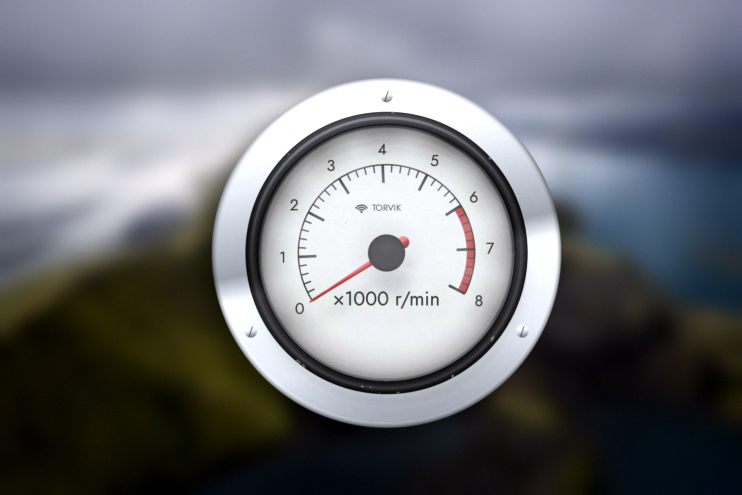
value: 0 (rpm)
